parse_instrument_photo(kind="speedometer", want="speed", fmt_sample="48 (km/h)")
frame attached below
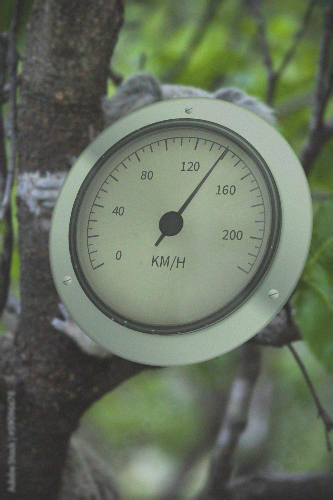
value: 140 (km/h)
